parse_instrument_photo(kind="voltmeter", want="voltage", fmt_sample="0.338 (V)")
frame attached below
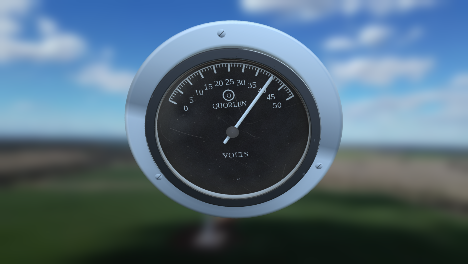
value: 40 (V)
